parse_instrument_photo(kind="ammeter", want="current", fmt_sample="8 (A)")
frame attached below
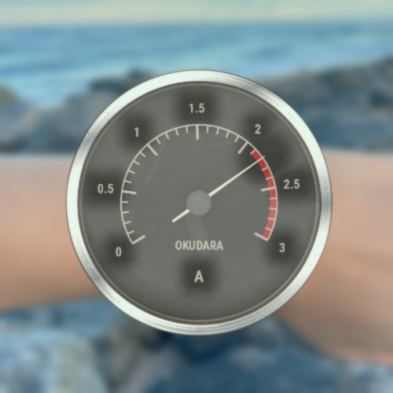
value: 2.2 (A)
